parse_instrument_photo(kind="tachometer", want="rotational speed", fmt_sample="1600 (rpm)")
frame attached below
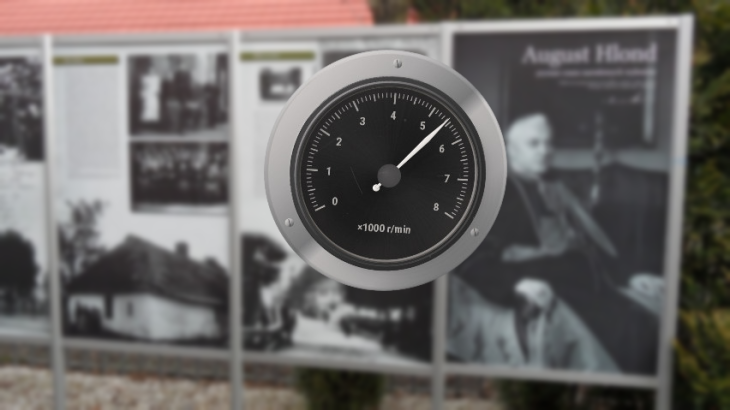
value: 5400 (rpm)
